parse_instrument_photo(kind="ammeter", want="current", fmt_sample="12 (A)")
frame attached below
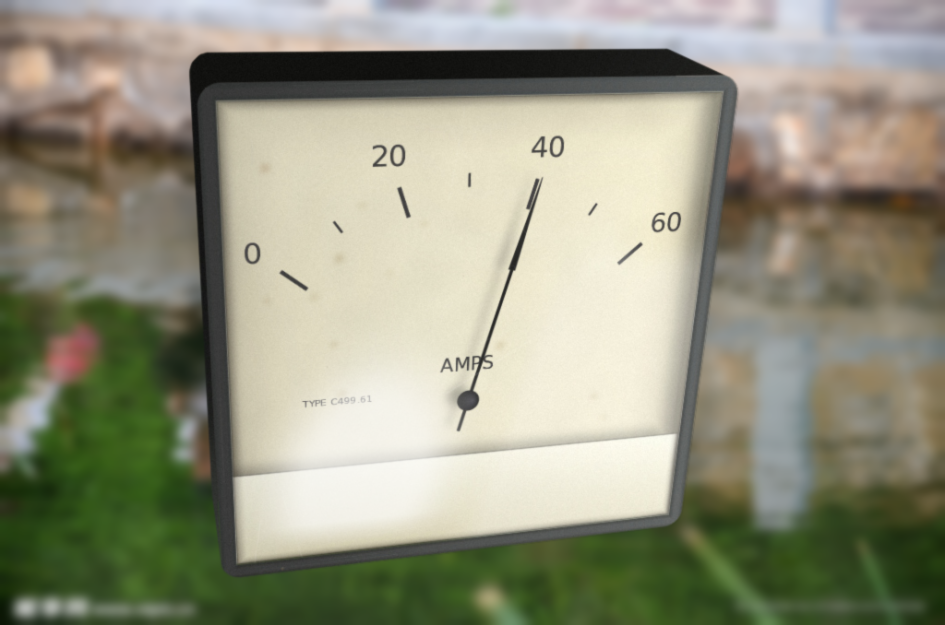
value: 40 (A)
